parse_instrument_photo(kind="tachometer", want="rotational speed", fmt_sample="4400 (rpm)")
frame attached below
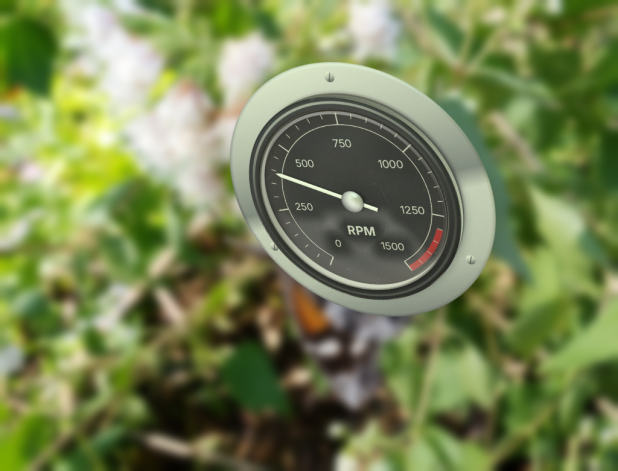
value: 400 (rpm)
